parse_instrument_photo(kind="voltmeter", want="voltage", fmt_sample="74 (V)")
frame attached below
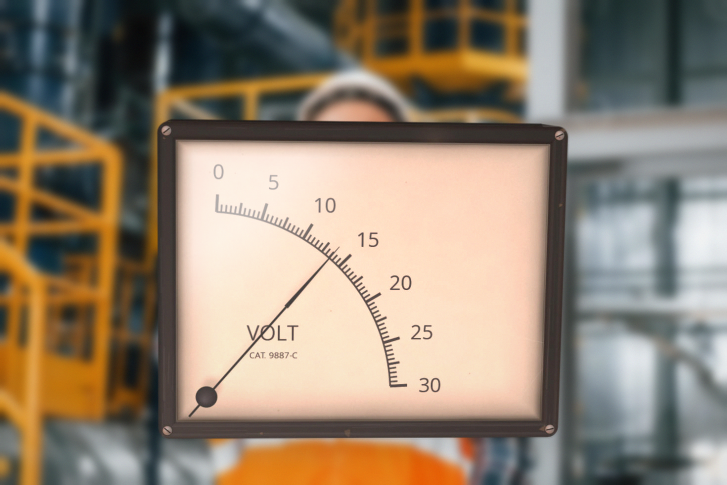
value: 13.5 (V)
